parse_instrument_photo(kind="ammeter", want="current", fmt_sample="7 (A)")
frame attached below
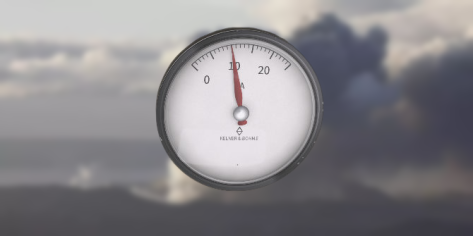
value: 10 (A)
